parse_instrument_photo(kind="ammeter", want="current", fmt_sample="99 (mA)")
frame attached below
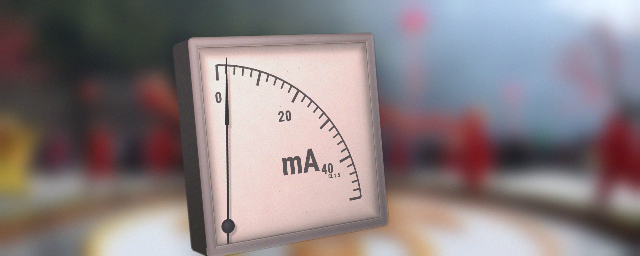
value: 2 (mA)
